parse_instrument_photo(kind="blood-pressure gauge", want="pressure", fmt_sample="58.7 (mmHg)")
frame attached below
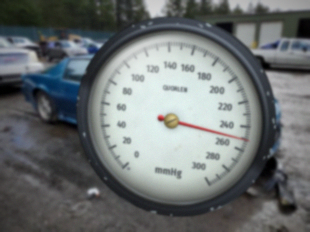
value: 250 (mmHg)
